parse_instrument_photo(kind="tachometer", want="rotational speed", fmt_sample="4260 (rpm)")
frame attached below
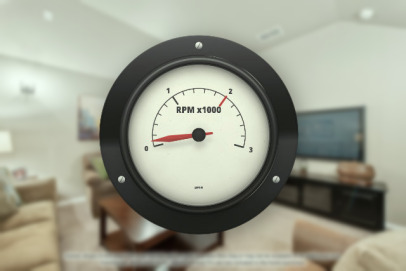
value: 100 (rpm)
